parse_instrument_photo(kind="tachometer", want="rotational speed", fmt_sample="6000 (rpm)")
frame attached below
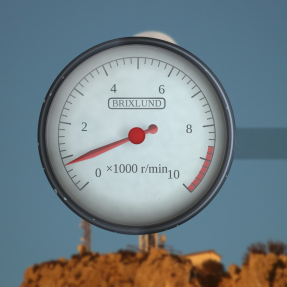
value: 800 (rpm)
